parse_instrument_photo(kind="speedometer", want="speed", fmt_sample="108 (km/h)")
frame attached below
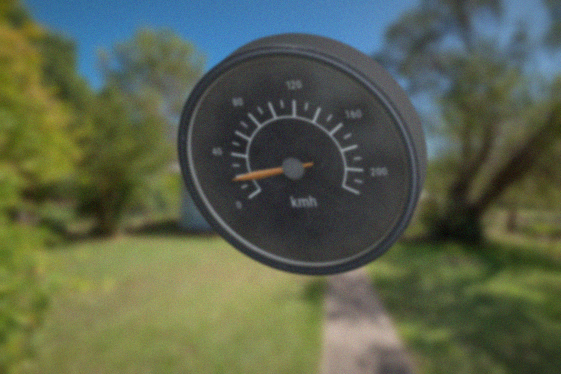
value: 20 (km/h)
